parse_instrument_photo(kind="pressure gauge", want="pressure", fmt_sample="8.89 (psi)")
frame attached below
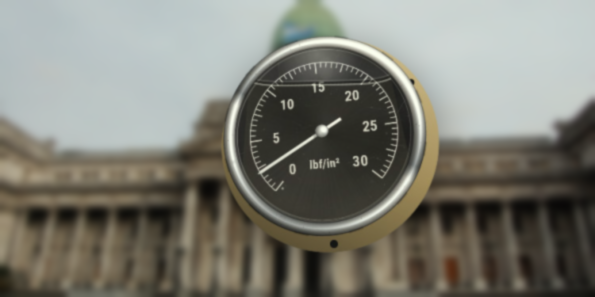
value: 2 (psi)
